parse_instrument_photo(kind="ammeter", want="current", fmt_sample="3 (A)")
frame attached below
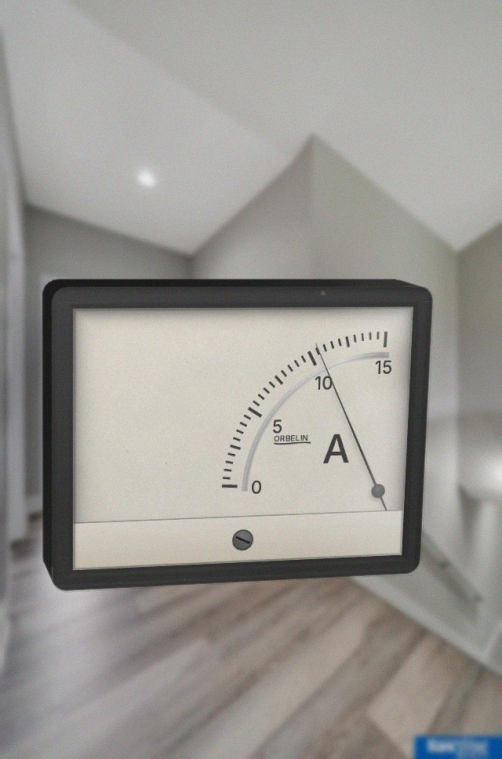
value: 10.5 (A)
